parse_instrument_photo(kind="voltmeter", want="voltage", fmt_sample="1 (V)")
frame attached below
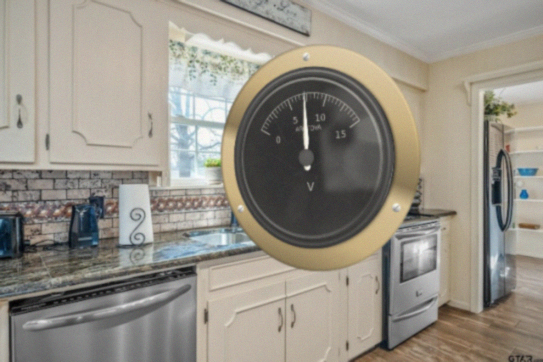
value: 7.5 (V)
